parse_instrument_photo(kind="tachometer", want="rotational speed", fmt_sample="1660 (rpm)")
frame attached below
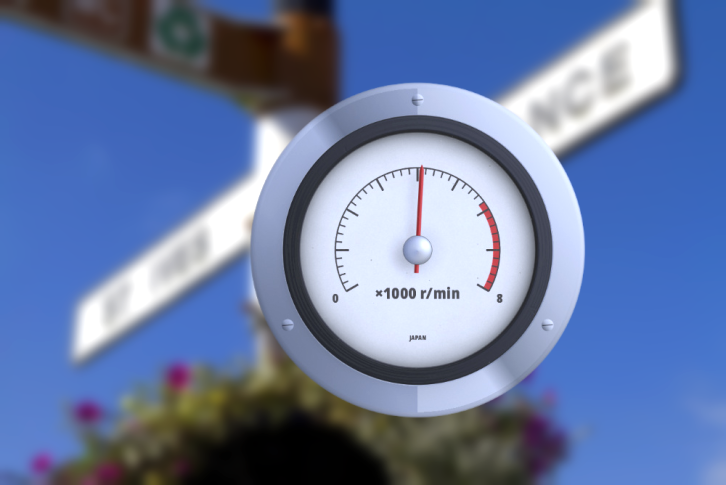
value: 4100 (rpm)
